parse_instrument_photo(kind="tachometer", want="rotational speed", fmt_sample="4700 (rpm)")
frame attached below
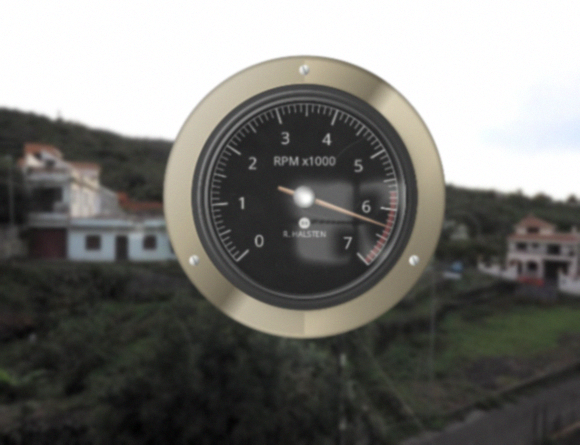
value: 6300 (rpm)
